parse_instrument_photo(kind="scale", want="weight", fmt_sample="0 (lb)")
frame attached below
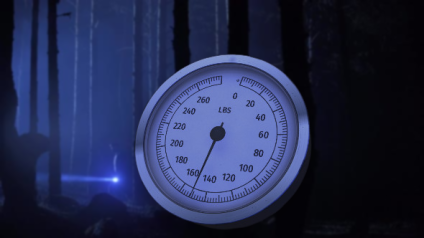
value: 150 (lb)
